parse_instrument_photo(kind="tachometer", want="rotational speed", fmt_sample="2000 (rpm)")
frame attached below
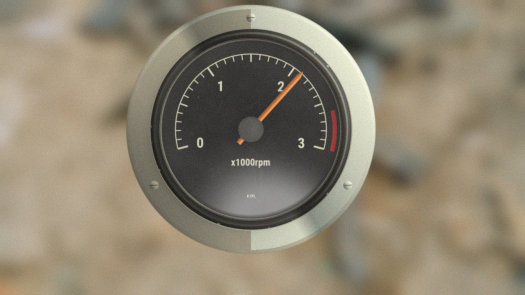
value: 2100 (rpm)
